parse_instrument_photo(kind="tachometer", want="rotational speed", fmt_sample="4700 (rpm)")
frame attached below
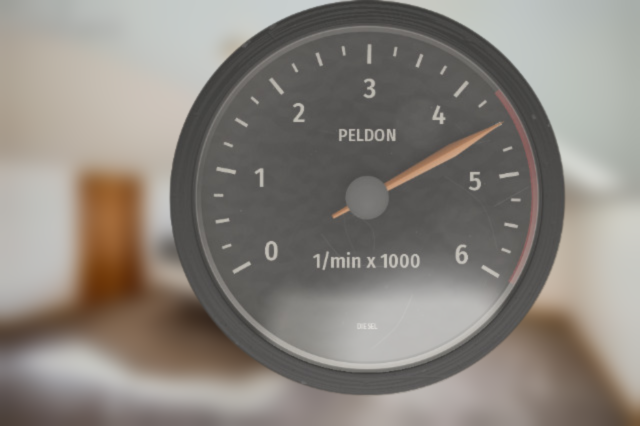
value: 4500 (rpm)
